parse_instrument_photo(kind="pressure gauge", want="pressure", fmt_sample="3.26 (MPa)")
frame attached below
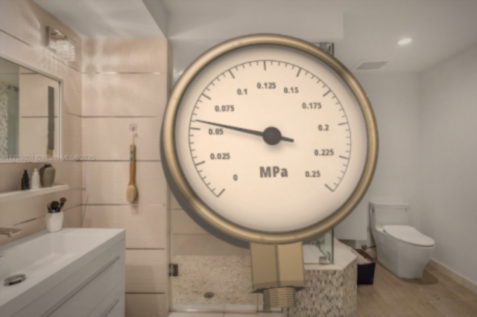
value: 0.055 (MPa)
